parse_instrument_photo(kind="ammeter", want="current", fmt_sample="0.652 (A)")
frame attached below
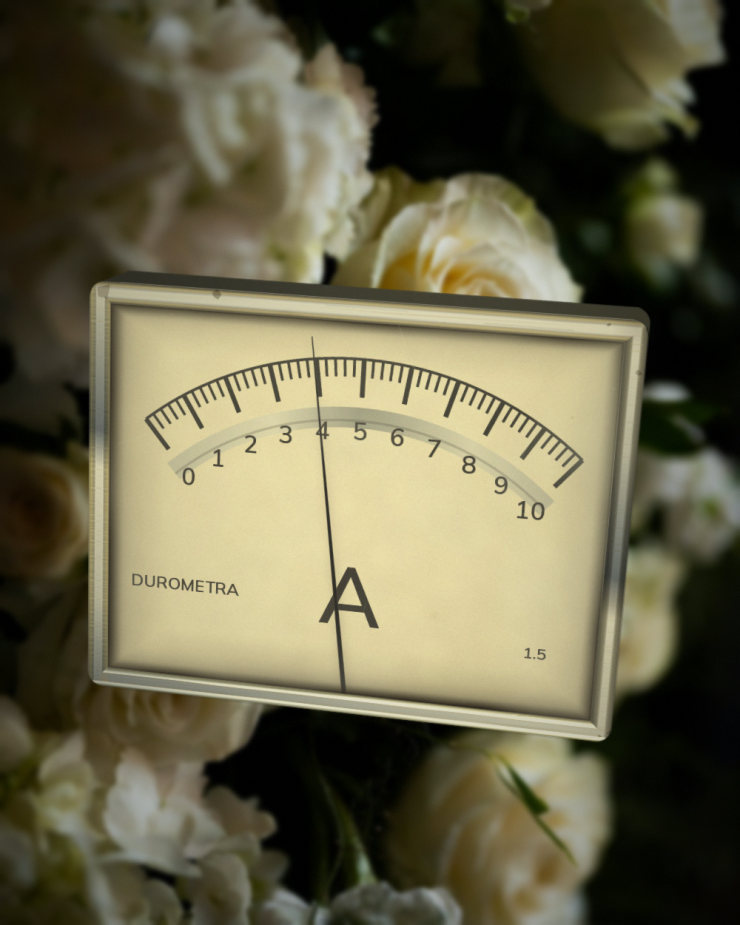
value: 4 (A)
